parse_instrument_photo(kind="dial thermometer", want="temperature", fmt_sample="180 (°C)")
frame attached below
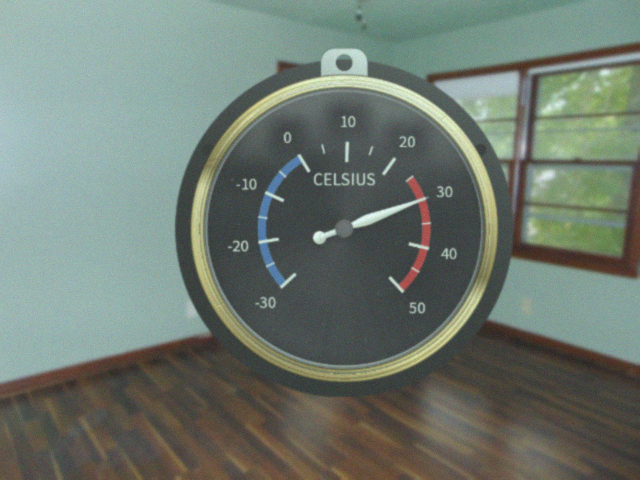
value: 30 (°C)
